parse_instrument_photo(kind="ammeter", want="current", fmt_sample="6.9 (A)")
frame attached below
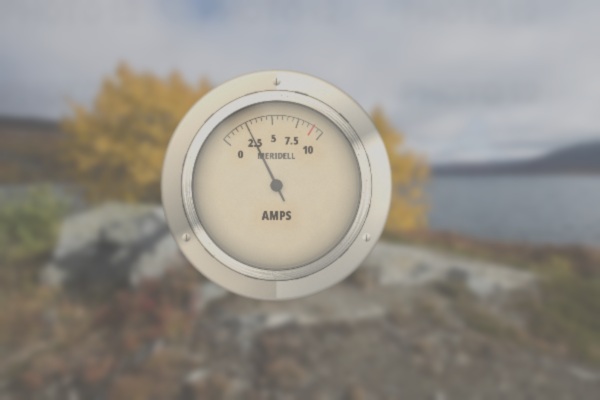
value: 2.5 (A)
